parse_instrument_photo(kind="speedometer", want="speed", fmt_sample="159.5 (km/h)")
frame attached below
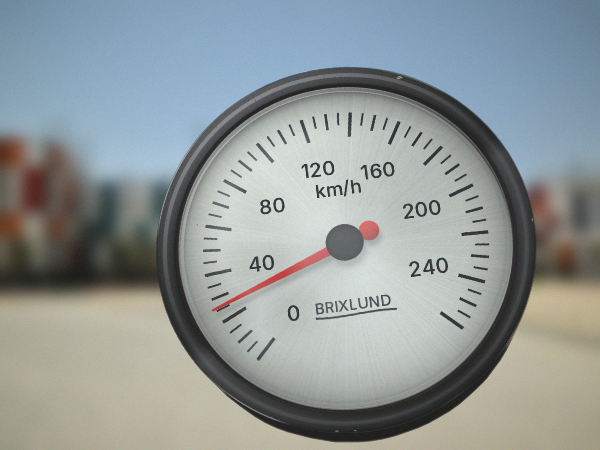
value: 25 (km/h)
